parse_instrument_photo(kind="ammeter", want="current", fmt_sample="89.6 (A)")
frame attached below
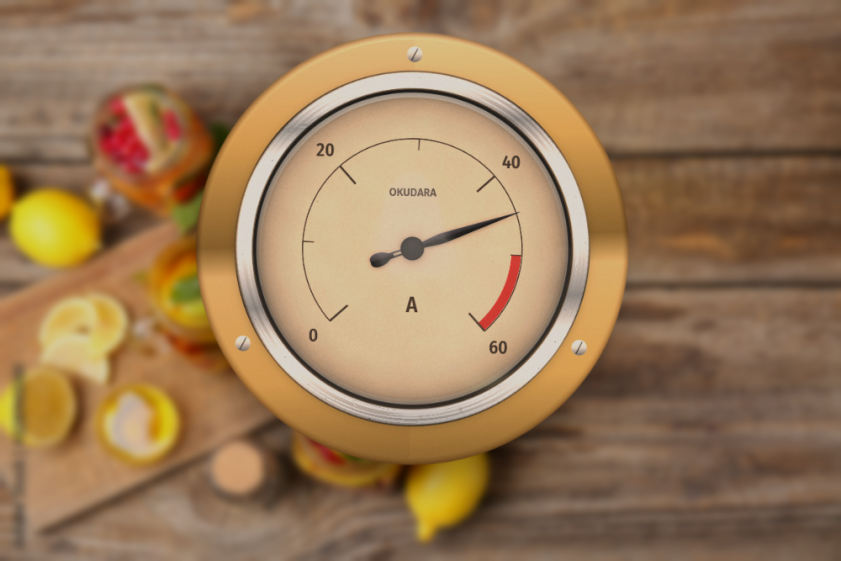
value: 45 (A)
